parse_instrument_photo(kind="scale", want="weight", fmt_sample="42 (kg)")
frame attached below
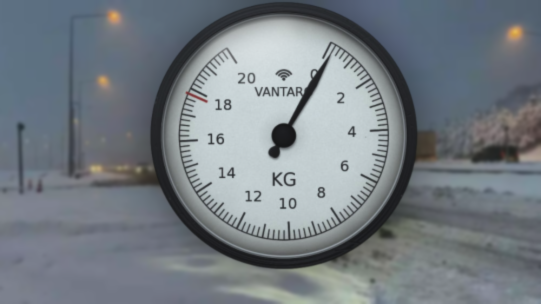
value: 0.2 (kg)
